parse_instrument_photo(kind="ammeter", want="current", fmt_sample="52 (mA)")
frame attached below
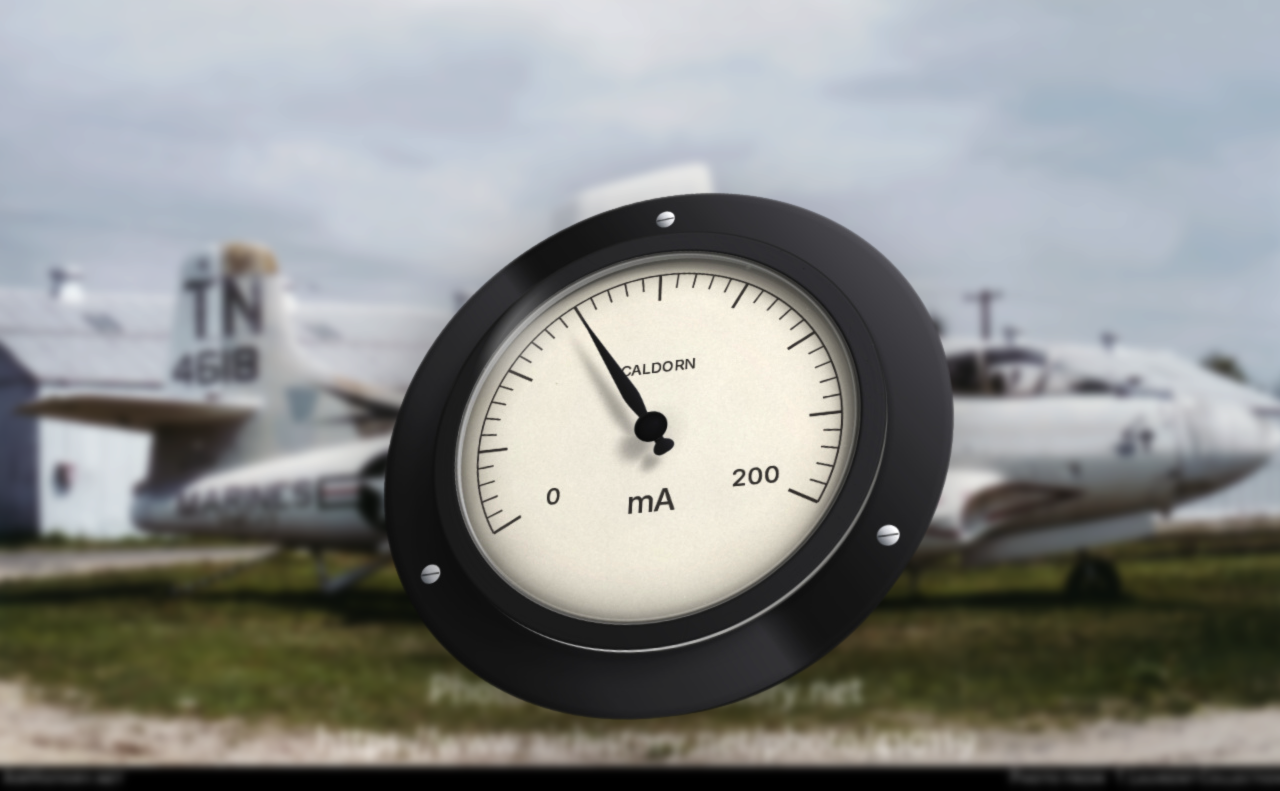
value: 75 (mA)
